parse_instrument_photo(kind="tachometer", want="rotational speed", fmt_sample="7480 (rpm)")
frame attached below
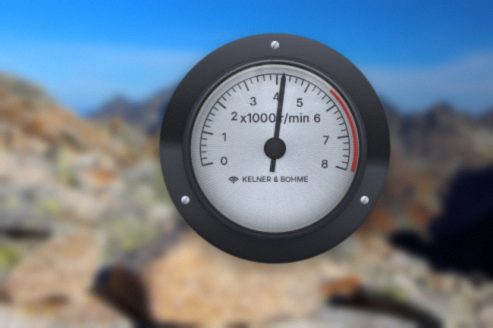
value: 4200 (rpm)
